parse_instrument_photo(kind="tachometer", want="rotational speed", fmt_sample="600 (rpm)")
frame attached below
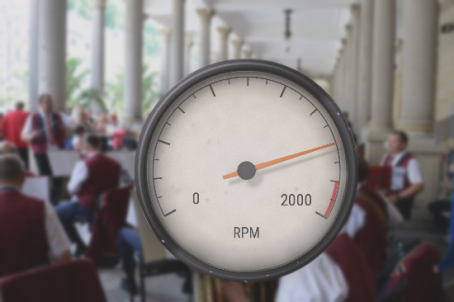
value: 1600 (rpm)
